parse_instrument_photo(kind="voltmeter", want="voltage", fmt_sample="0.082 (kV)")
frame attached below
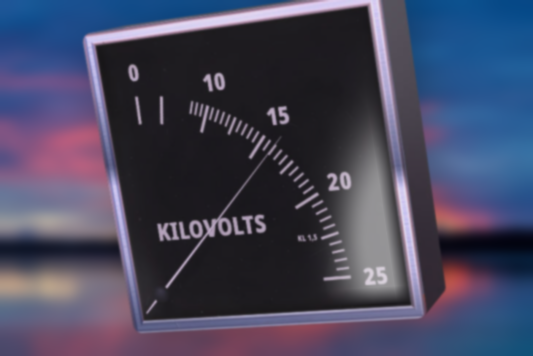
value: 16 (kV)
